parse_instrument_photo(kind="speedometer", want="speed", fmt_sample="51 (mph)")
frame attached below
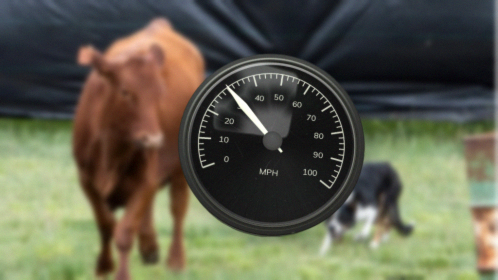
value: 30 (mph)
